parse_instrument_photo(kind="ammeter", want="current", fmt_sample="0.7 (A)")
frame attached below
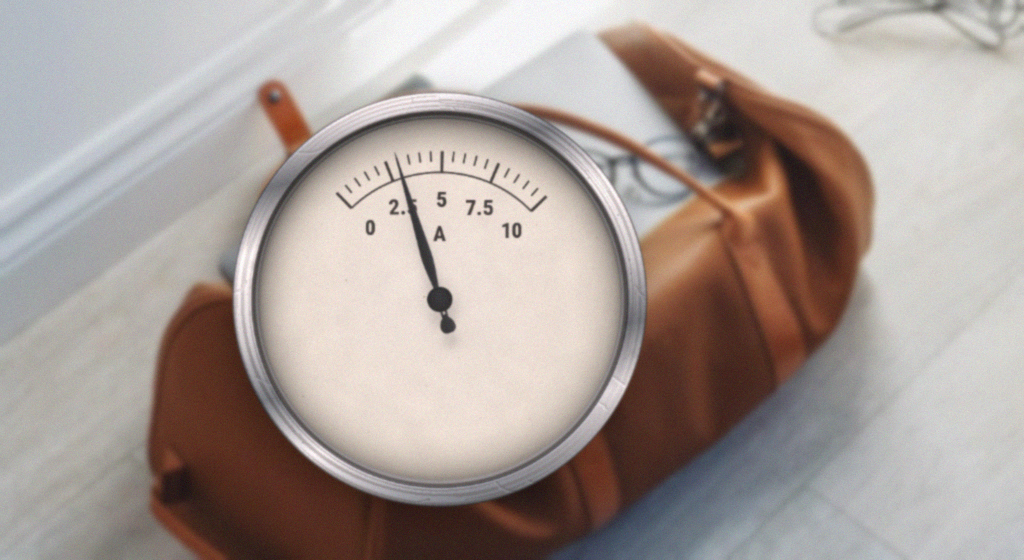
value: 3 (A)
